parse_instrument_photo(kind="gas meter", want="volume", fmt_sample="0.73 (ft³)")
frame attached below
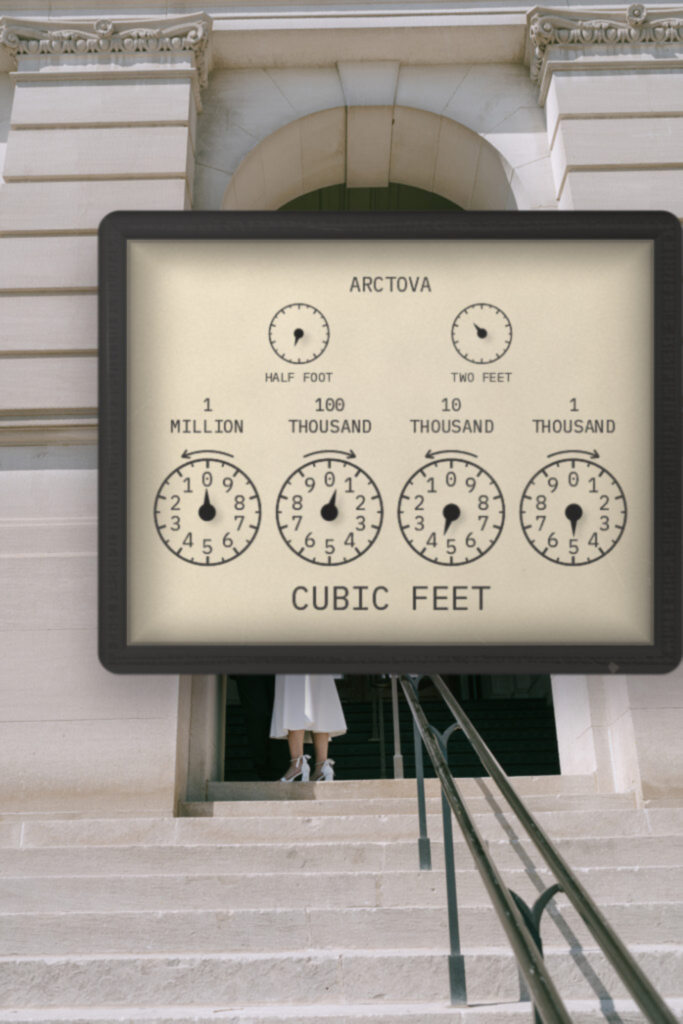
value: 4500 (ft³)
